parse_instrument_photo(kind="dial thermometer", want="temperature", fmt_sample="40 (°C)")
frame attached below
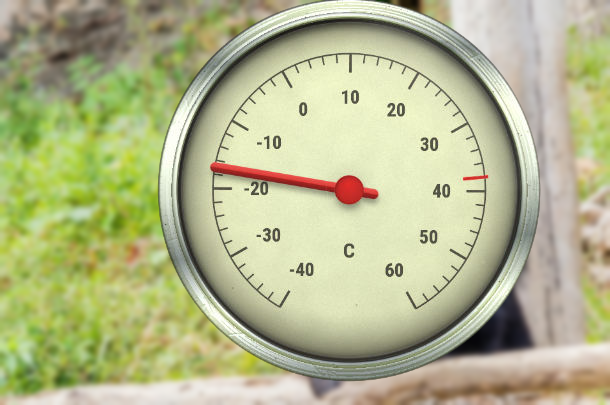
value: -17 (°C)
